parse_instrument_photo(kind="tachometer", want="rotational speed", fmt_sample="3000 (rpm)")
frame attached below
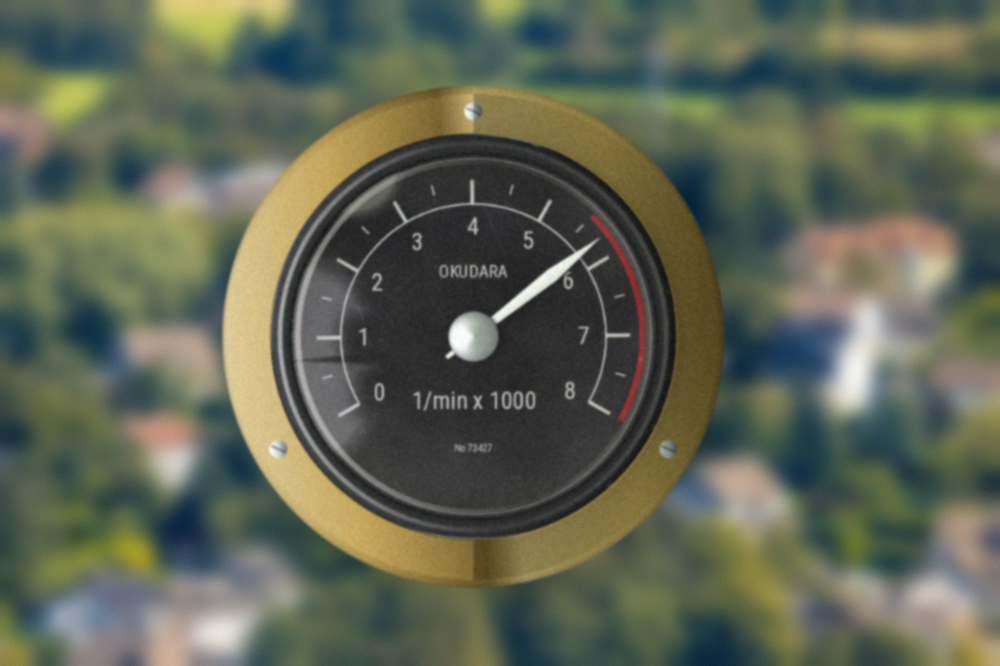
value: 5750 (rpm)
